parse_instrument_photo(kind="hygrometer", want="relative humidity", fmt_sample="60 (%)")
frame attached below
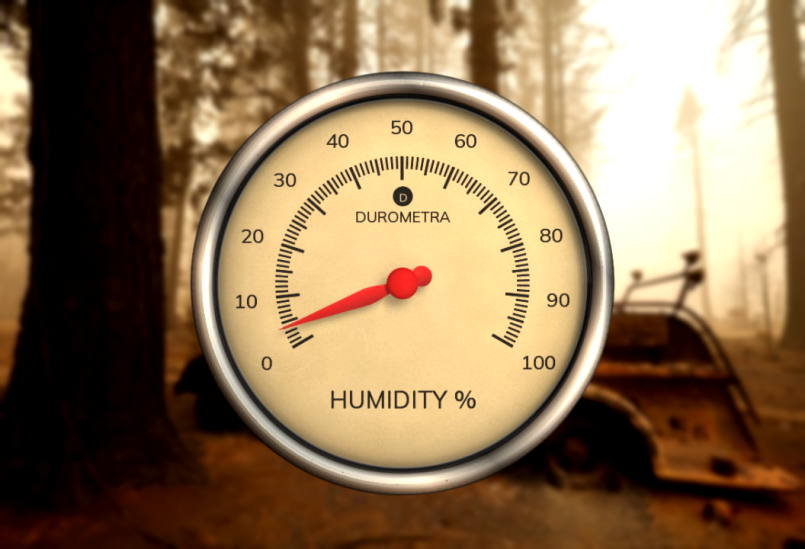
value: 4 (%)
